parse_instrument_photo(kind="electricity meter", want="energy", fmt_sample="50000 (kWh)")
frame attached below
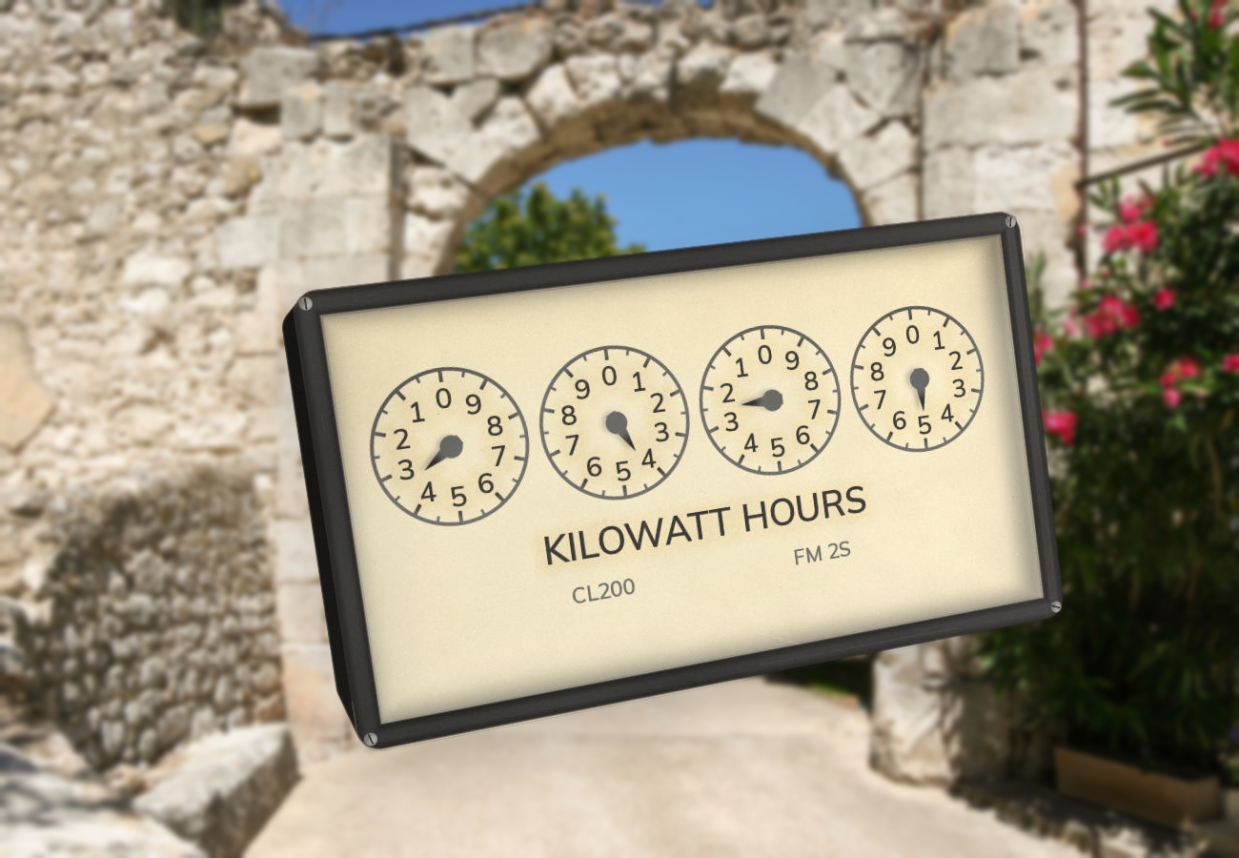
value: 3425 (kWh)
